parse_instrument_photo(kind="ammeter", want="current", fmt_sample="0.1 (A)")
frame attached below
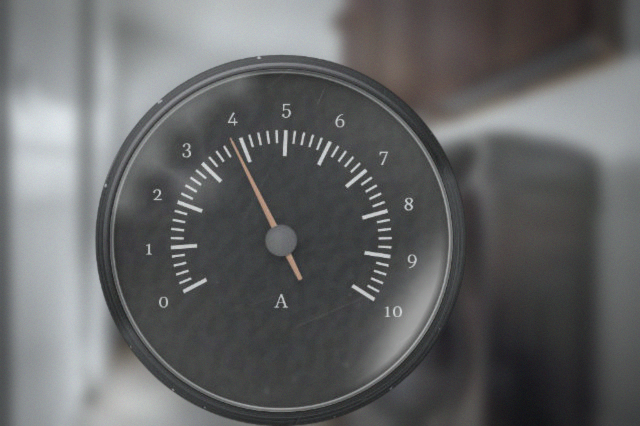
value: 3.8 (A)
